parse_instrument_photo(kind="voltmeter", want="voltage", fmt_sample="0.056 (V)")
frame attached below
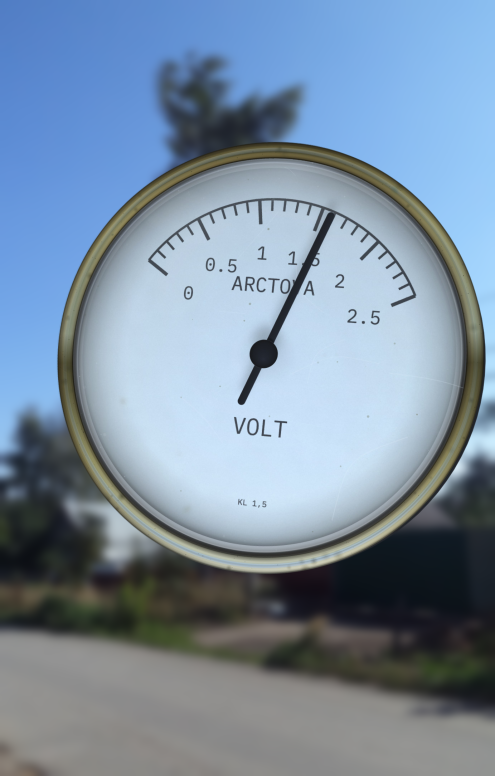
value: 1.6 (V)
